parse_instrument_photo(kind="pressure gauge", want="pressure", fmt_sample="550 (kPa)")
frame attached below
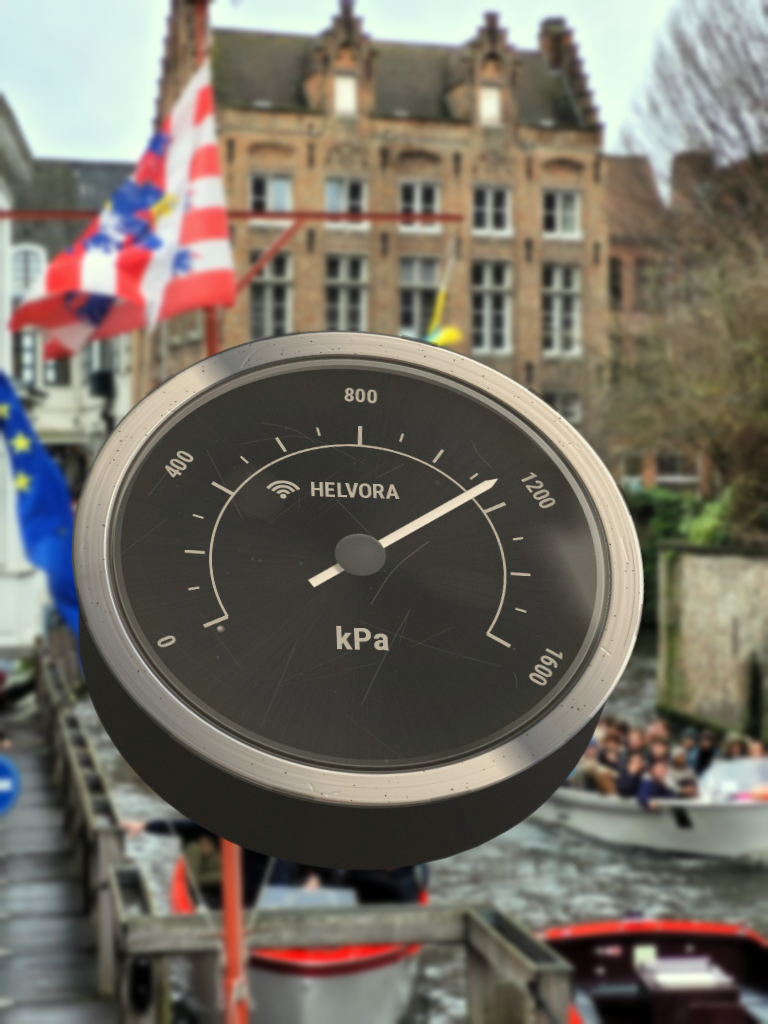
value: 1150 (kPa)
